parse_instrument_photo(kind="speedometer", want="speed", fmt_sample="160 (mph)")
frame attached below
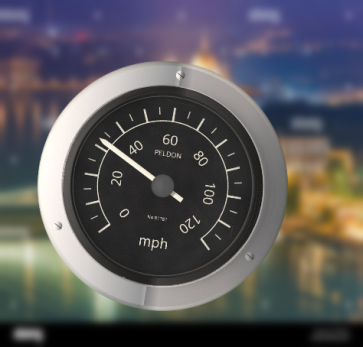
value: 32.5 (mph)
